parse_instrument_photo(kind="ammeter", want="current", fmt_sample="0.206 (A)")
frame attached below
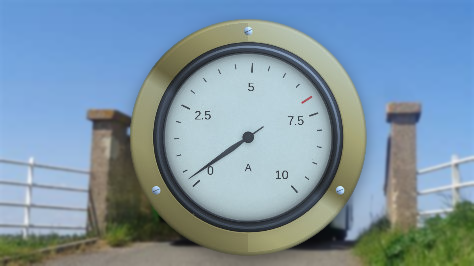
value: 0.25 (A)
